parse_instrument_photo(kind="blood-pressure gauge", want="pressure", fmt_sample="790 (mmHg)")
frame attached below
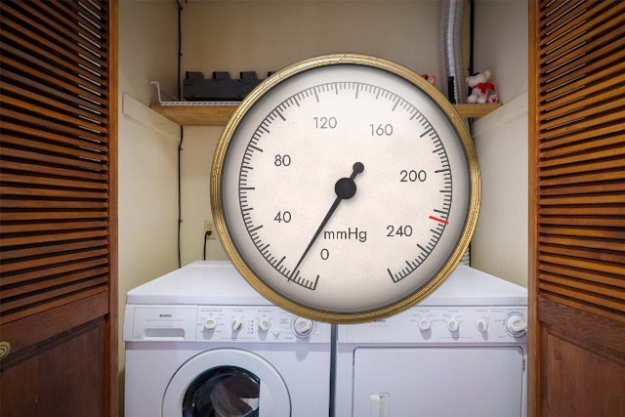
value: 12 (mmHg)
